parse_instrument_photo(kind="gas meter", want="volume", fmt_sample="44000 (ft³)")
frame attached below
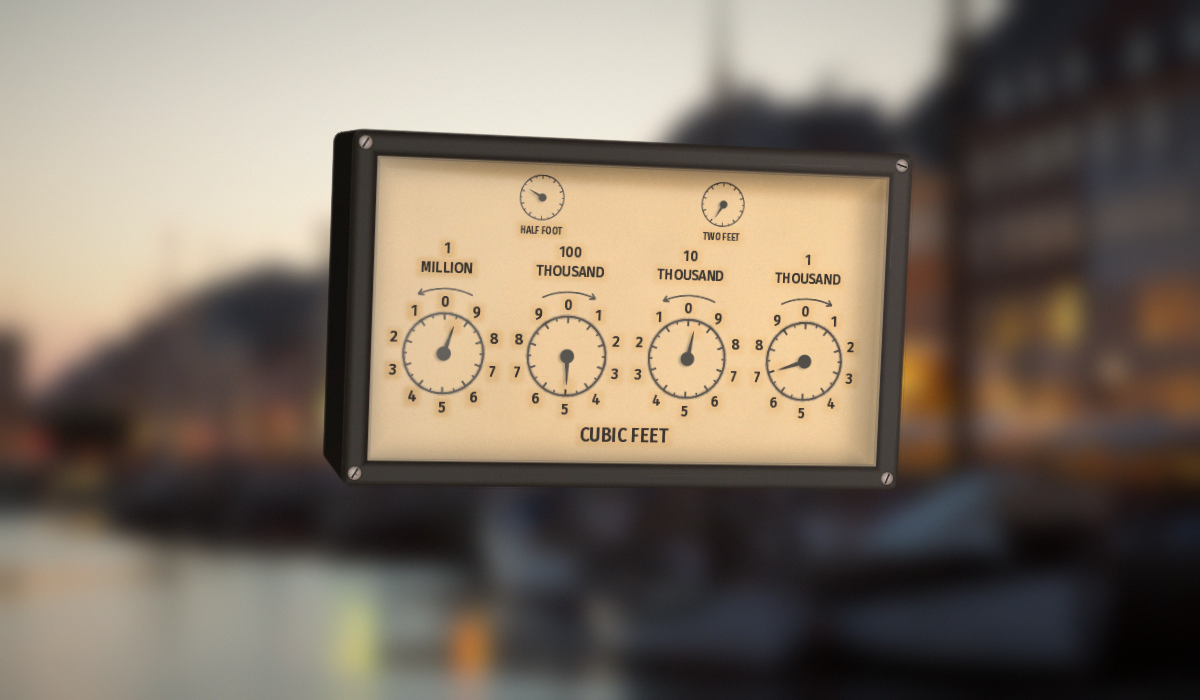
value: 949700 (ft³)
